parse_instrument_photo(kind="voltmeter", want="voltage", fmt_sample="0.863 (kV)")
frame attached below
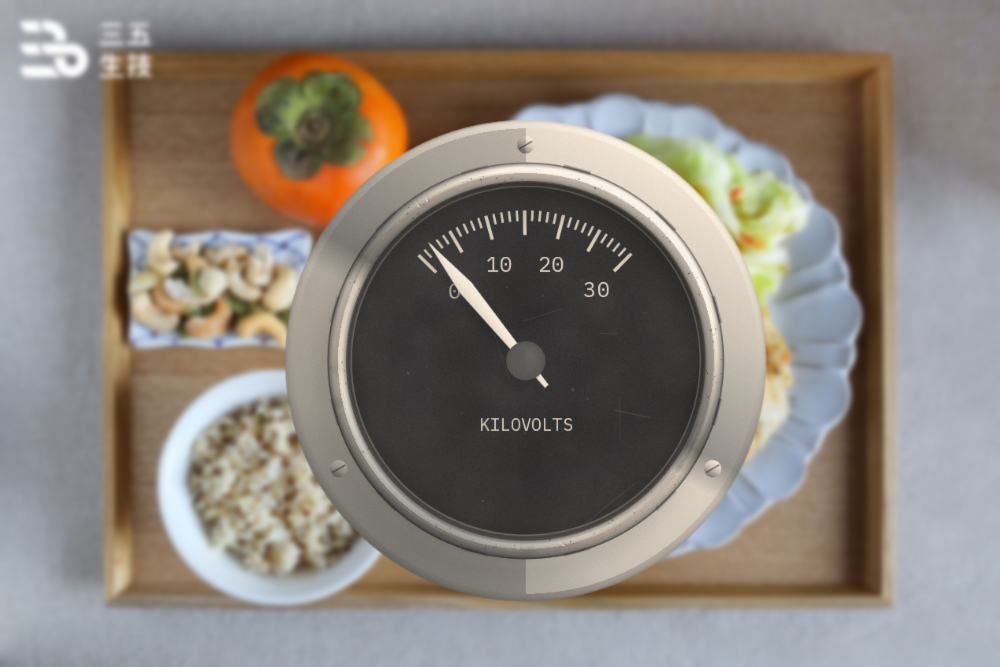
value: 2 (kV)
